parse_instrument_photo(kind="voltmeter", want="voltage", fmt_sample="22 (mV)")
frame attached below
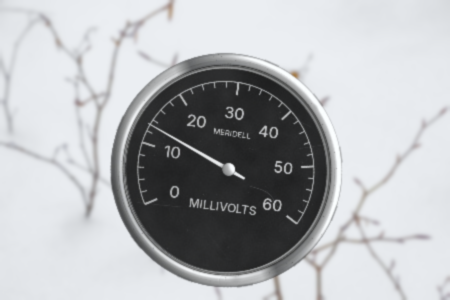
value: 13 (mV)
